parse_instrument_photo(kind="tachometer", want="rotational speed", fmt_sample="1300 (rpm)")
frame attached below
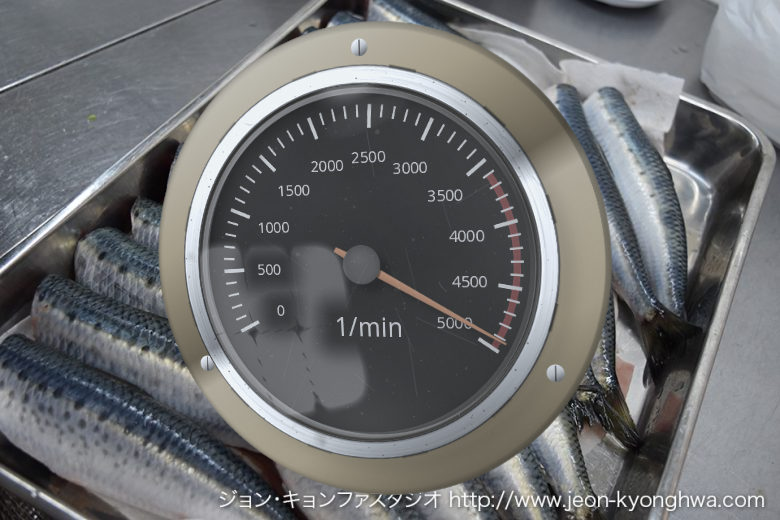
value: 4900 (rpm)
